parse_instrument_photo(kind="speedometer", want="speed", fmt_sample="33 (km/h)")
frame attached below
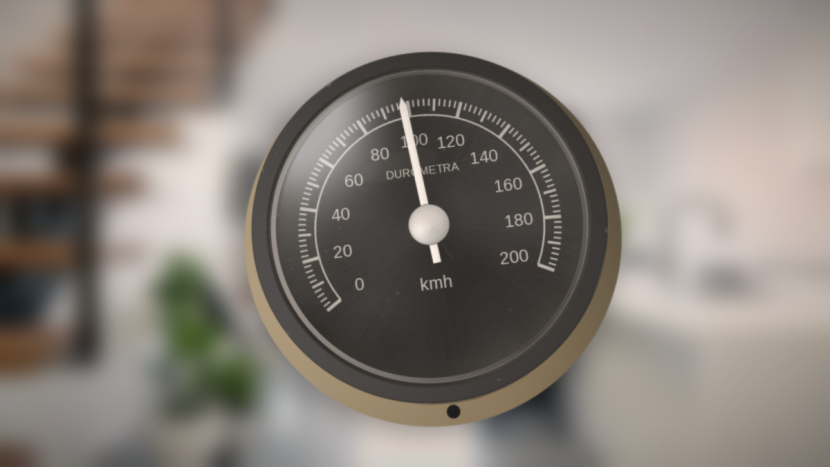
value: 98 (km/h)
